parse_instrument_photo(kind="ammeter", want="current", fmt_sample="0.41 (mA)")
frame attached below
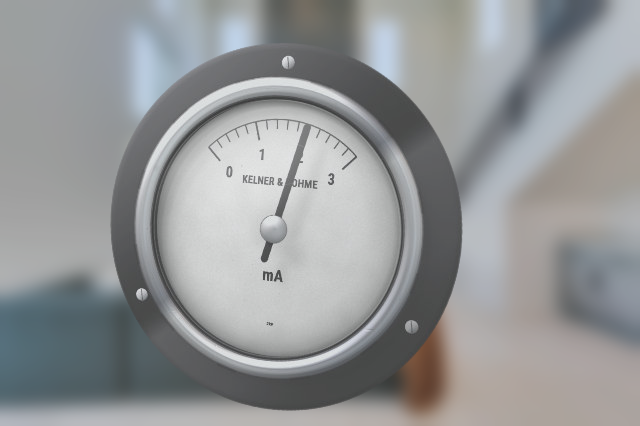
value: 2 (mA)
